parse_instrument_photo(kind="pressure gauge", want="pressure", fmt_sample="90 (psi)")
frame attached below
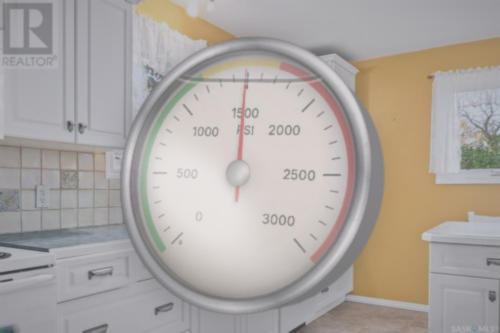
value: 1500 (psi)
